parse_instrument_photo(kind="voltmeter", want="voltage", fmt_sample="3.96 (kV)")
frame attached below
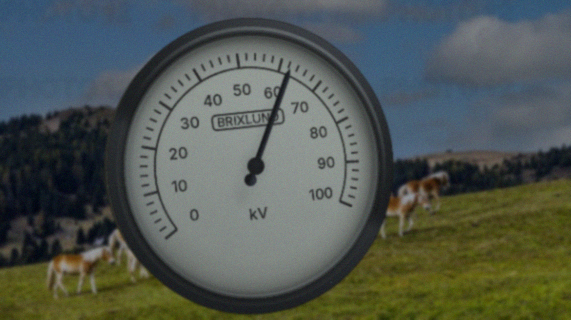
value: 62 (kV)
